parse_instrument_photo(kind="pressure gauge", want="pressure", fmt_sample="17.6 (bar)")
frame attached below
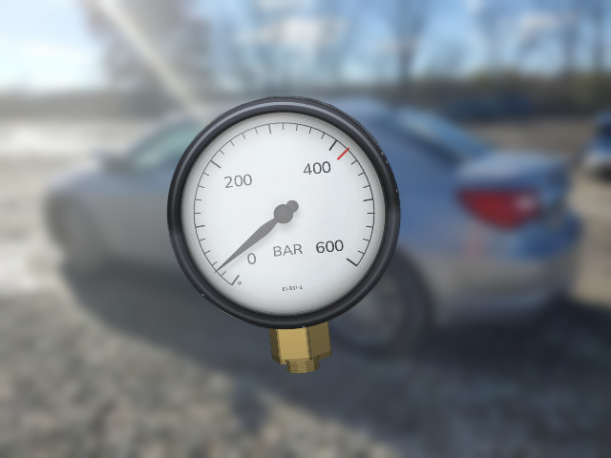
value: 30 (bar)
